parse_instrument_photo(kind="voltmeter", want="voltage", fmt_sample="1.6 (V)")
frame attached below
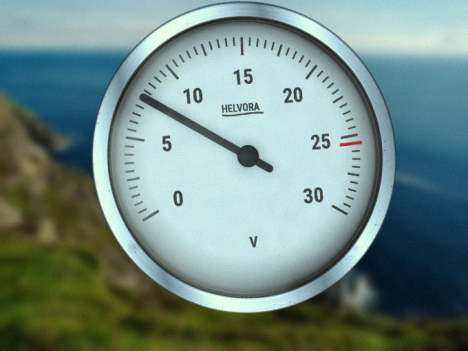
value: 7.5 (V)
